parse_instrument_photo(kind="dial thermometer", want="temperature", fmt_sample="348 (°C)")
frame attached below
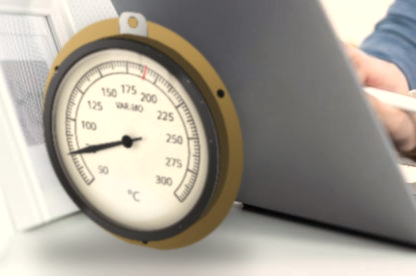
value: 75 (°C)
